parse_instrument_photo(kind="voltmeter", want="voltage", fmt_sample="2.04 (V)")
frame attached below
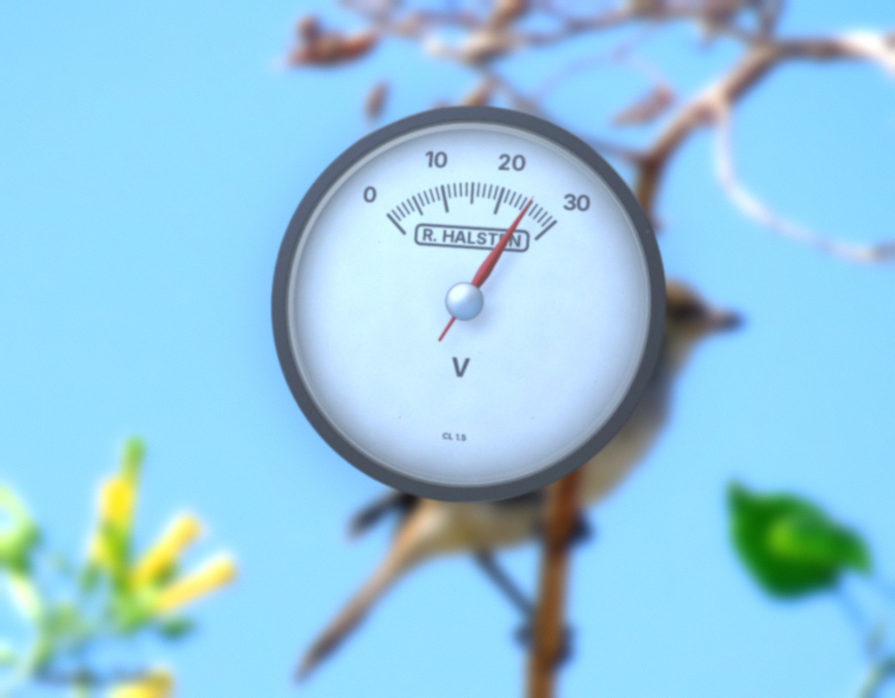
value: 25 (V)
